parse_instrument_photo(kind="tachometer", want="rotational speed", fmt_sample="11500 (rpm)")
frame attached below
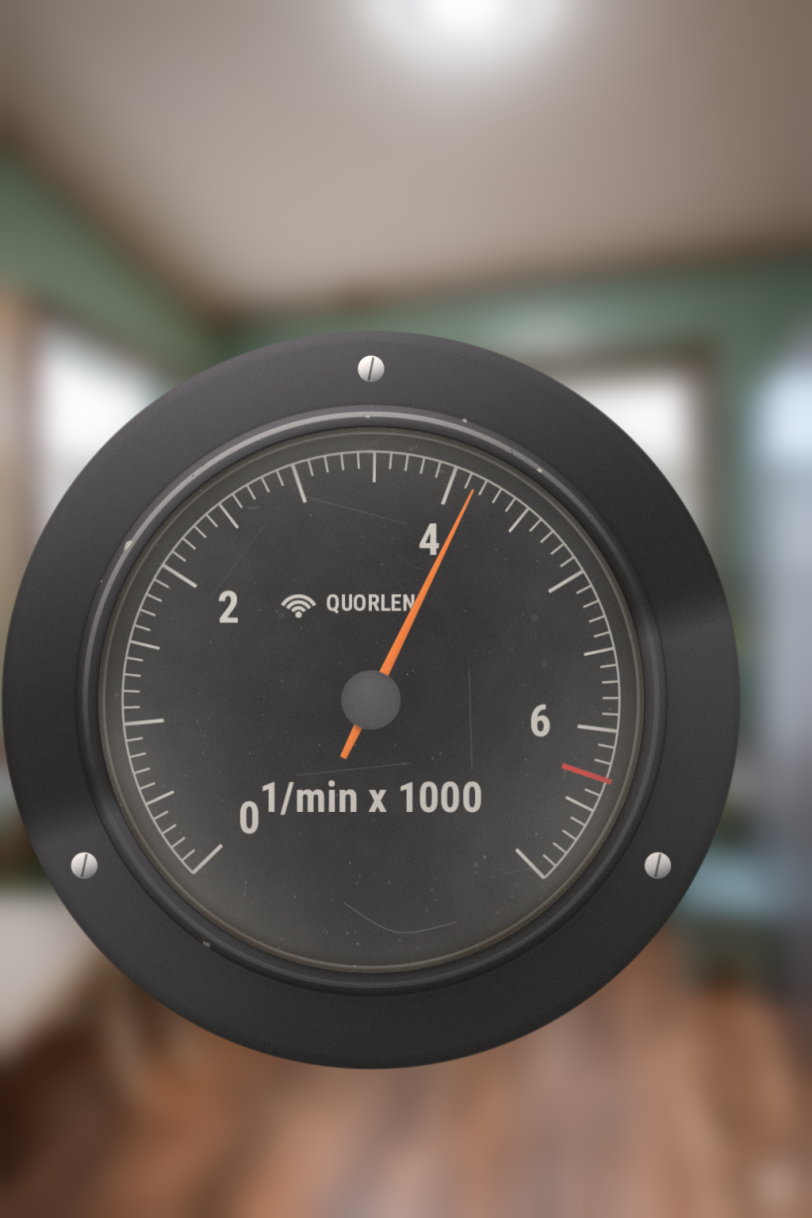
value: 4150 (rpm)
